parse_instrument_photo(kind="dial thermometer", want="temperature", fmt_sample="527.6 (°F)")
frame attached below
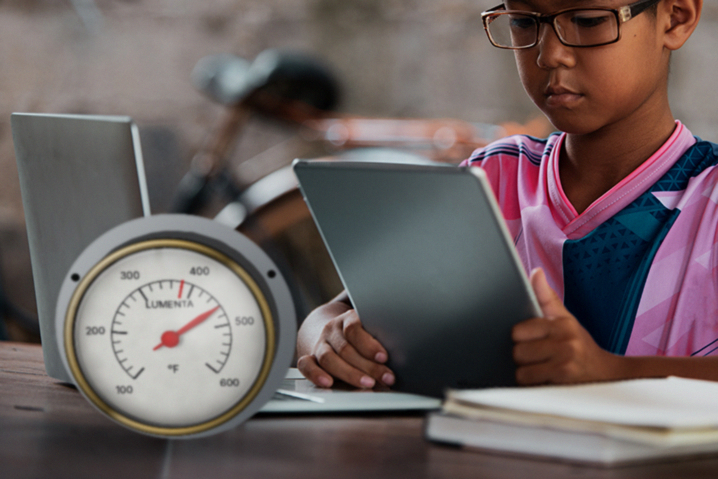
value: 460 (°F)
